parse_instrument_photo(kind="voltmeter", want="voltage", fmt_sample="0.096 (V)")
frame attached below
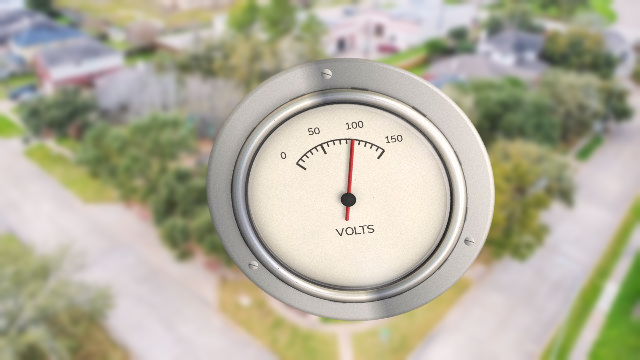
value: 100 (V)
